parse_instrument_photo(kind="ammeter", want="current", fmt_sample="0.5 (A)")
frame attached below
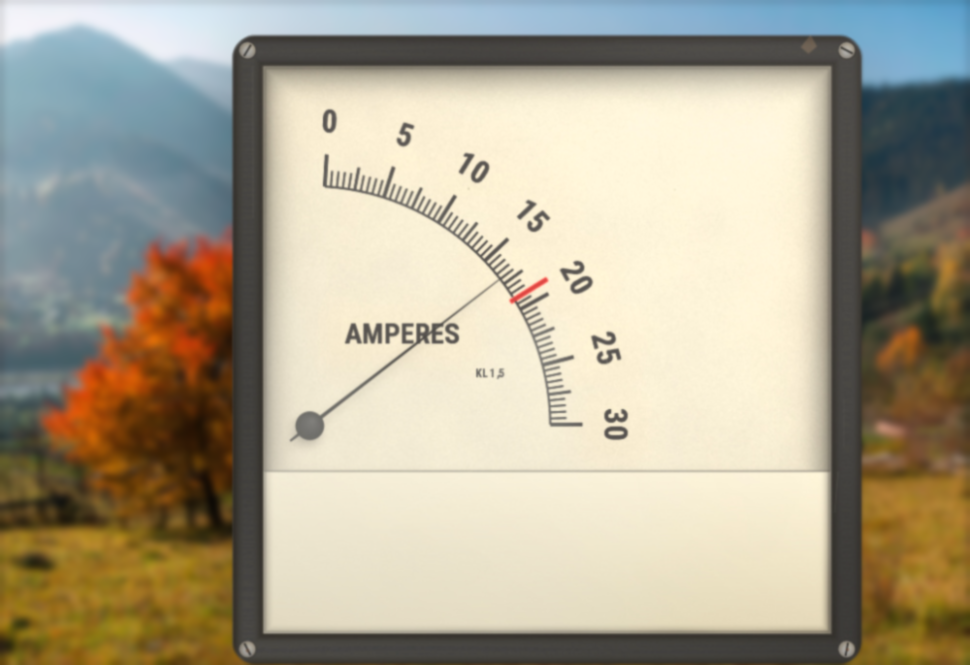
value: 17 (A)
